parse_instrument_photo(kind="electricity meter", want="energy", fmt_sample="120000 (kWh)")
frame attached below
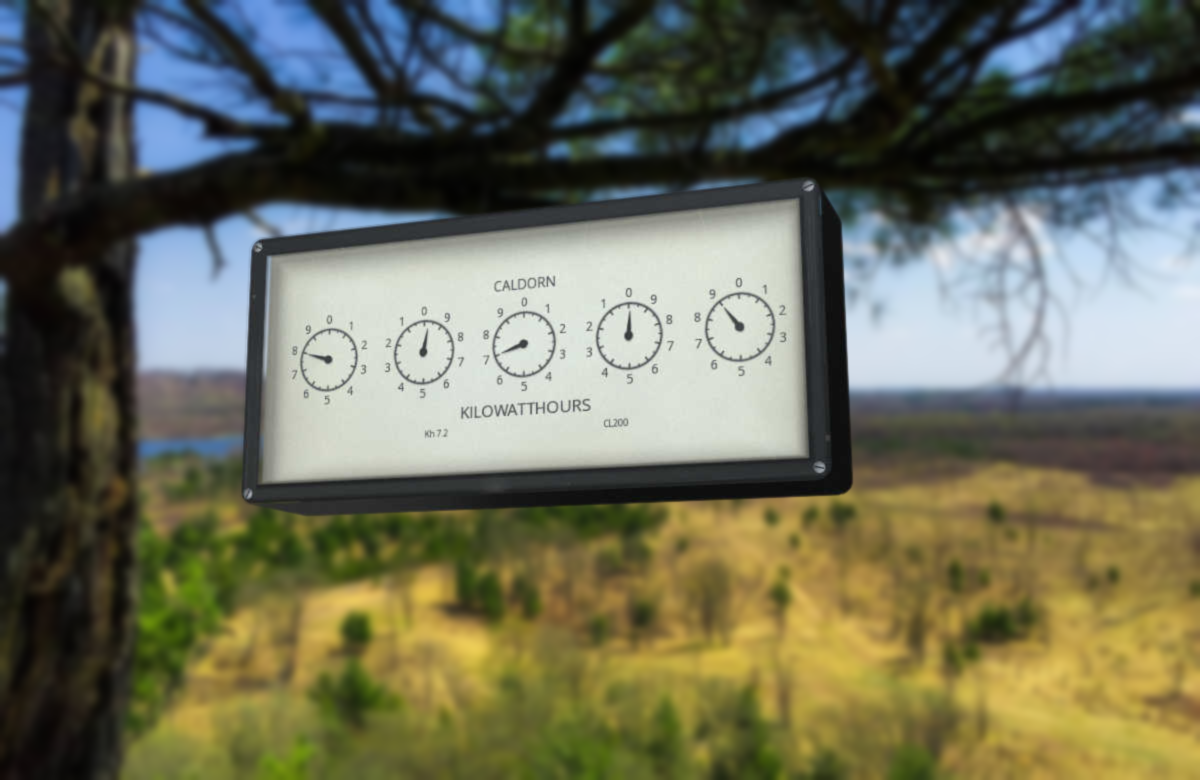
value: 79699 (kWh)
